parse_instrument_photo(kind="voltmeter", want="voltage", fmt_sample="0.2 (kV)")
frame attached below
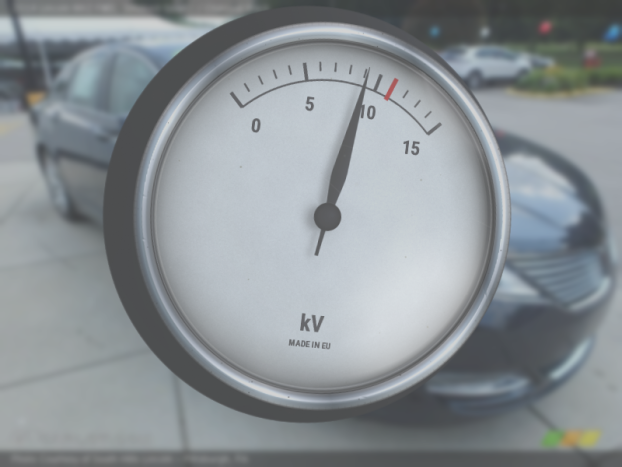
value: 9 (kV)
